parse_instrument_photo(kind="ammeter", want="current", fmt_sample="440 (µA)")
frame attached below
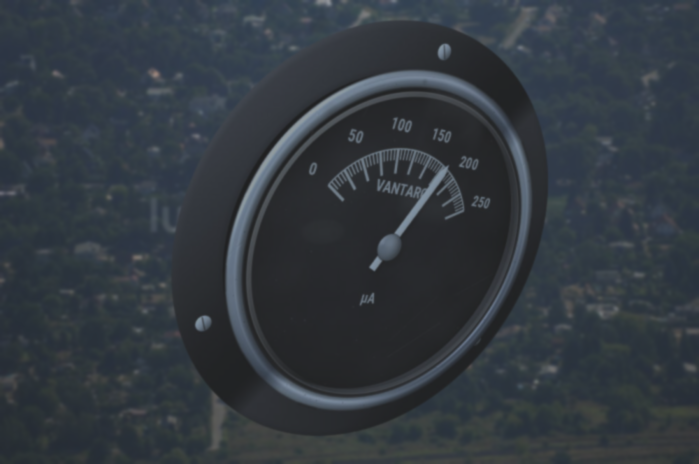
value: 175 (µA)
